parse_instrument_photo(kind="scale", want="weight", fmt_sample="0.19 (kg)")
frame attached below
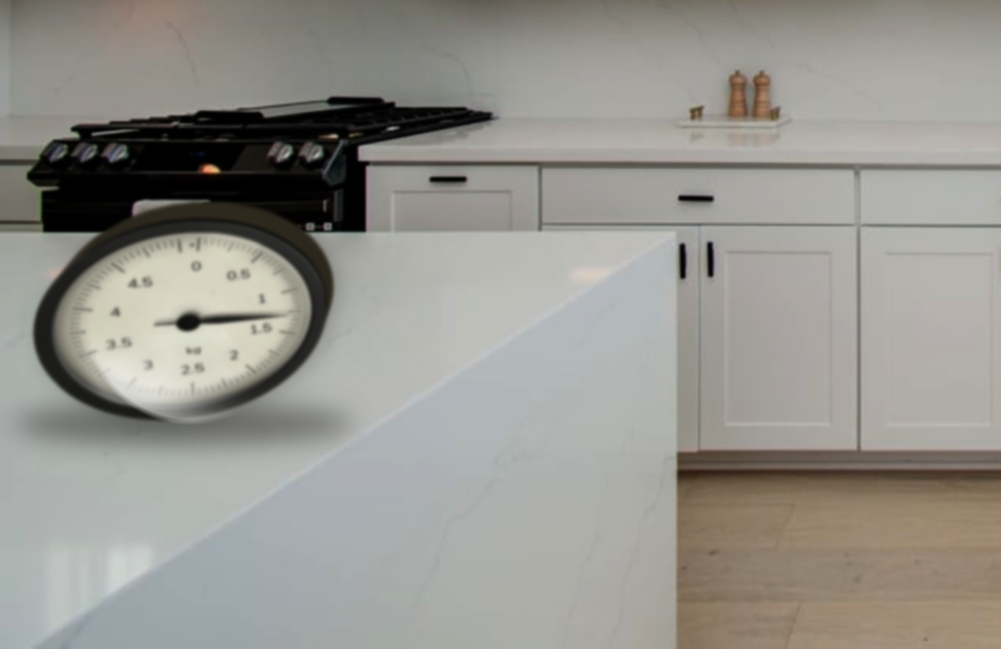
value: 1.25 (kg)
